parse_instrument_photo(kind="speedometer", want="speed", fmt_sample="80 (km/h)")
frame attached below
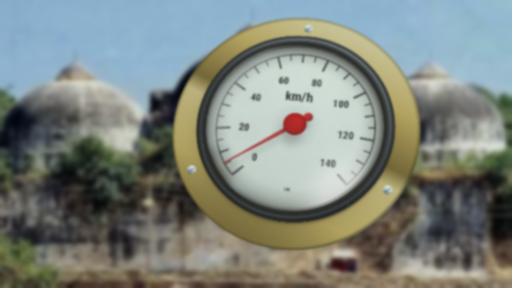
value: 5 (km/h)
